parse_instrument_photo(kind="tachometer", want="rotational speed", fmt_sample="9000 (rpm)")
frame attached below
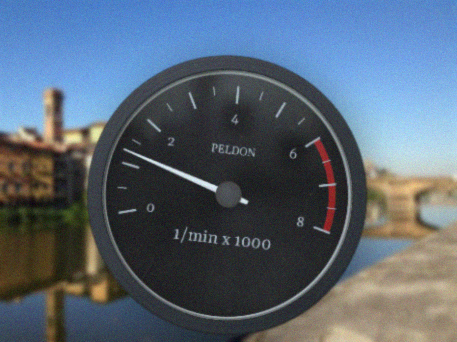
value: 1250 (rpm)
